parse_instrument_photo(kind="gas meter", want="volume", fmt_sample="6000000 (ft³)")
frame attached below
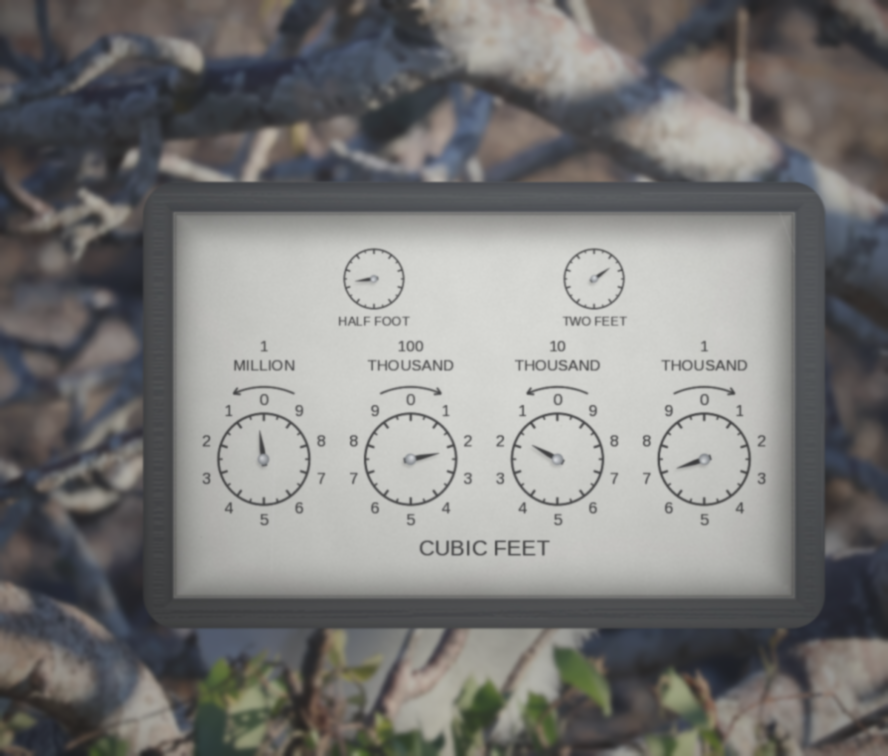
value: 21700 (ft³)
